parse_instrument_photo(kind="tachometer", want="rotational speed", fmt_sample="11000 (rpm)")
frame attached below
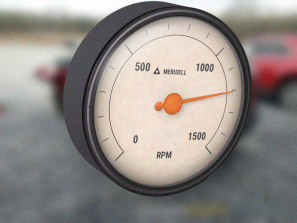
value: 1200 (rpm)
